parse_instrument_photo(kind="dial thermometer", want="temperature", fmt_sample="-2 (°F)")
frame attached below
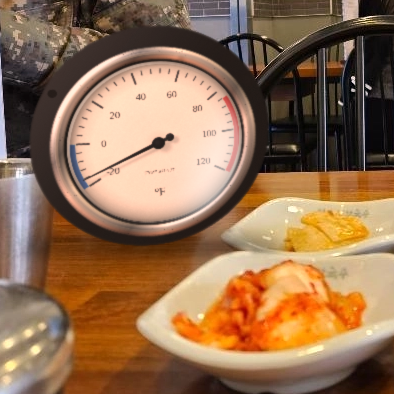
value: -16 (°F)
